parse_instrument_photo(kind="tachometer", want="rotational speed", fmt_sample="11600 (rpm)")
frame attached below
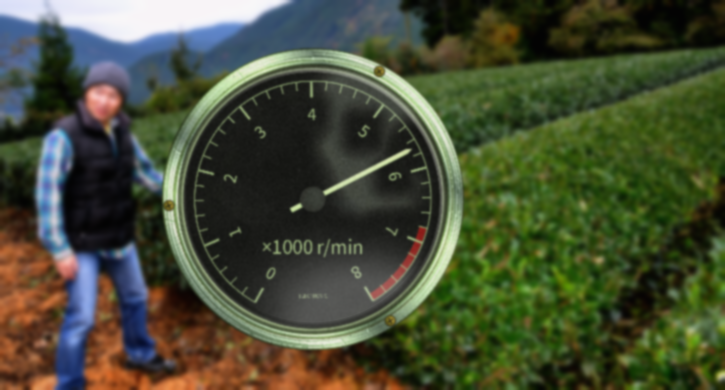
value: 5700 (rpm)
